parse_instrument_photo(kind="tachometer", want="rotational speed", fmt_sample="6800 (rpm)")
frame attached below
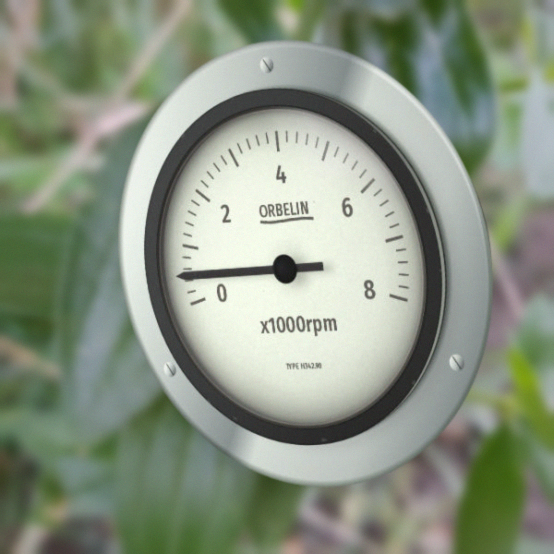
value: 500 (rpm)
